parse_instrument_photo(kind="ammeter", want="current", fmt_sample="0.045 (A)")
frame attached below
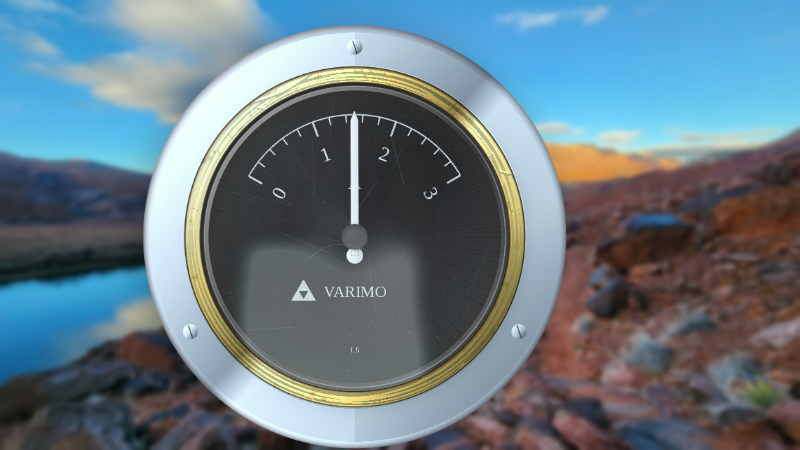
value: 1.5 (A)
